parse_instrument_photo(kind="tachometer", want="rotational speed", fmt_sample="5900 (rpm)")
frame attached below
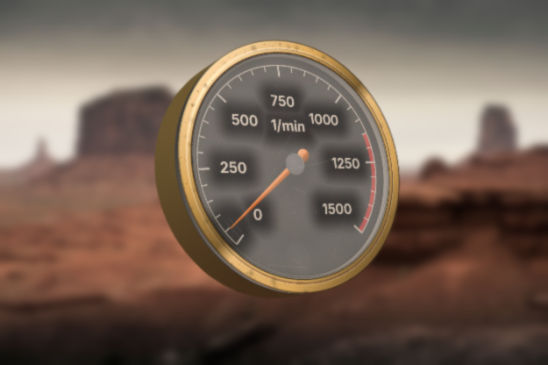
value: 50 (rpm)
